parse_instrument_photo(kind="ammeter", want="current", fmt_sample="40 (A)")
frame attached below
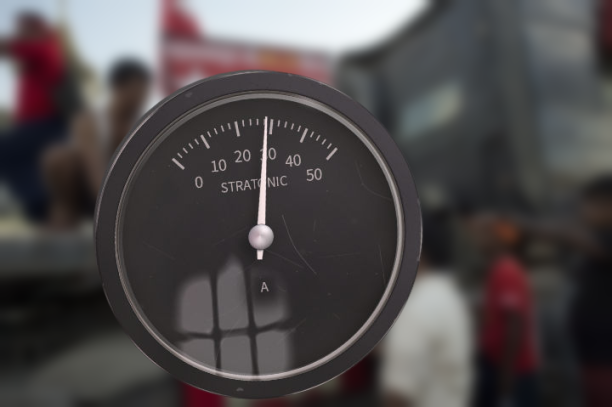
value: 28 (A)
